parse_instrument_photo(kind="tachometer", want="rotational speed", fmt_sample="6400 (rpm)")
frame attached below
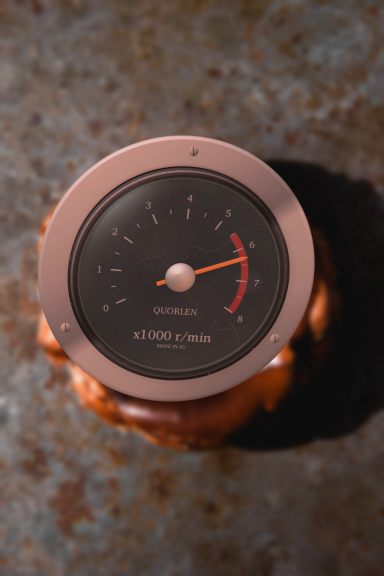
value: 6250 (rpm)
